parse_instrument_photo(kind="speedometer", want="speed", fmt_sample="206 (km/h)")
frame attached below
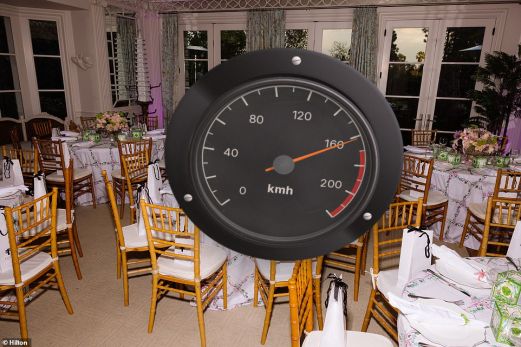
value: 160 (km/h)
